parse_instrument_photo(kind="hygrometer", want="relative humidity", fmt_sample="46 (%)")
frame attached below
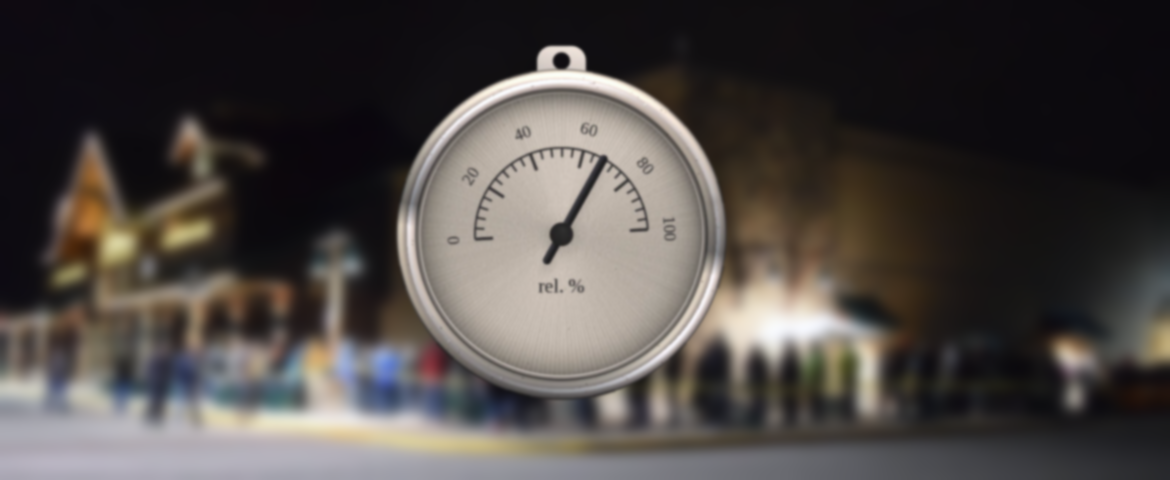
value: 68 (%)
